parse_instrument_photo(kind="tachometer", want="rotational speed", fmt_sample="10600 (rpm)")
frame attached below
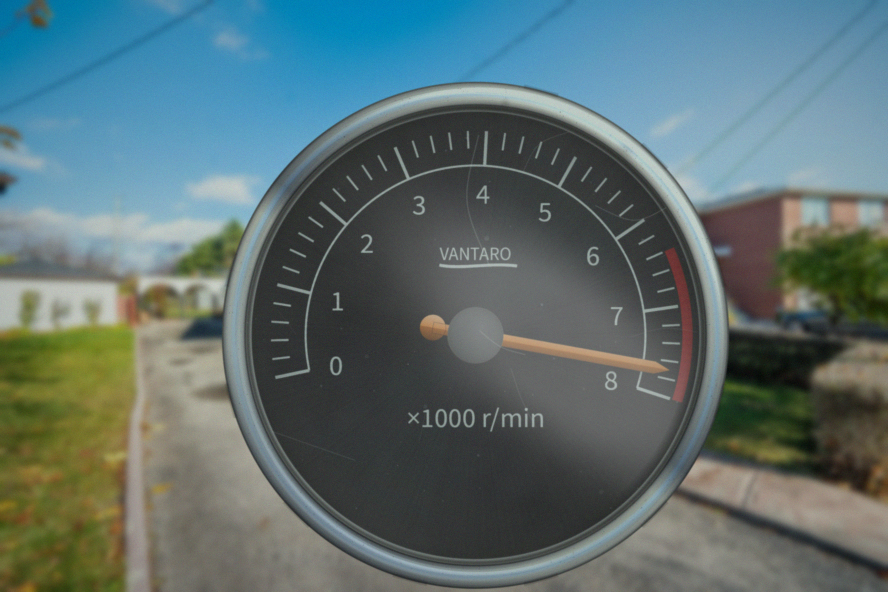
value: 7700 (rpm)
